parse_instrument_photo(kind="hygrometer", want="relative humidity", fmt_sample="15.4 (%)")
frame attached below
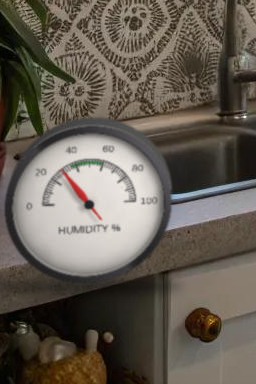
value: 30 (%)
